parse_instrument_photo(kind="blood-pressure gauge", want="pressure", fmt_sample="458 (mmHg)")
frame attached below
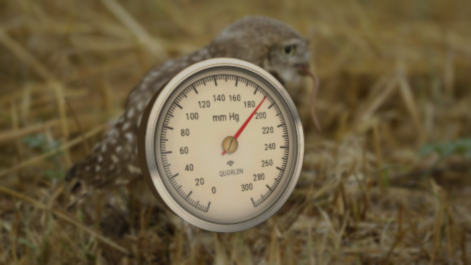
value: 190 (mmHg)
